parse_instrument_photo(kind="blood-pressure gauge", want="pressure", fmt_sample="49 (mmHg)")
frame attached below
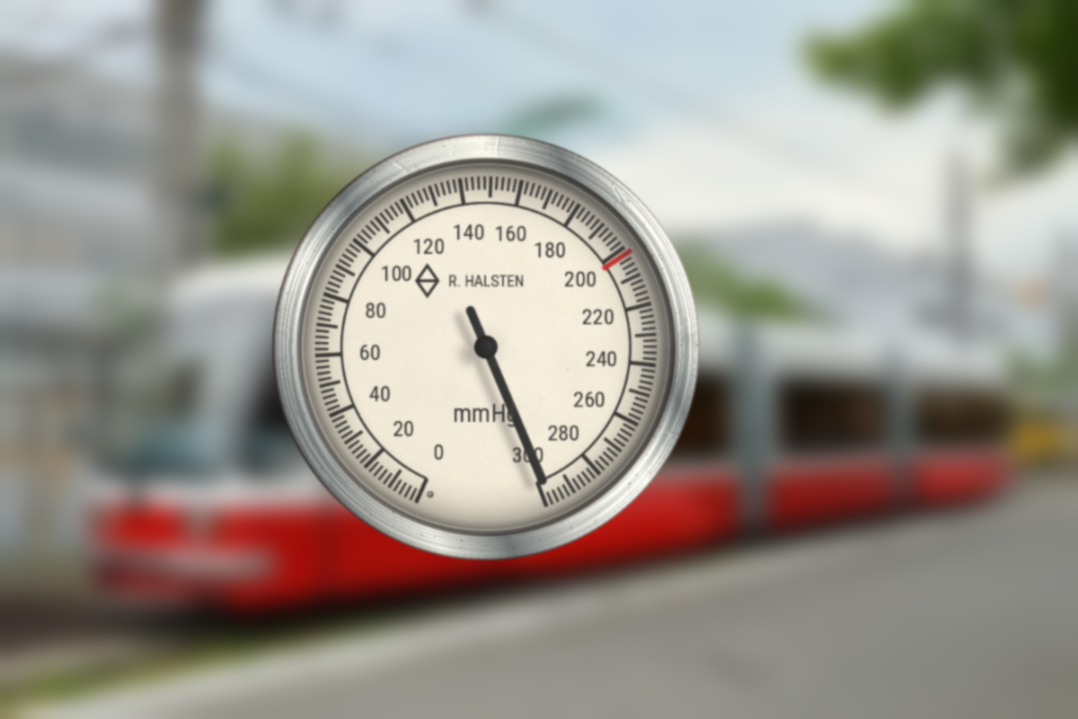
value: 298 (mmHg)
